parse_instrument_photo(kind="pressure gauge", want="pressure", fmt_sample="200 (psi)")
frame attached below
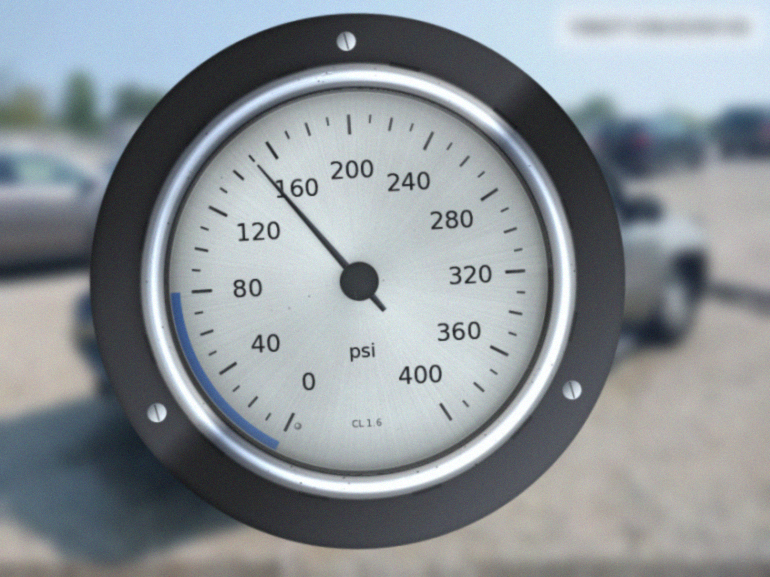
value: 150 (psi)
